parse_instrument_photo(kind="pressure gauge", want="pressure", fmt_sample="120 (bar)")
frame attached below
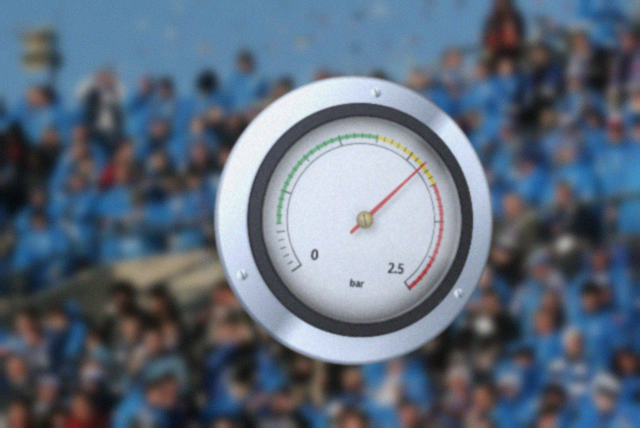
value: 1.6 (bar)
